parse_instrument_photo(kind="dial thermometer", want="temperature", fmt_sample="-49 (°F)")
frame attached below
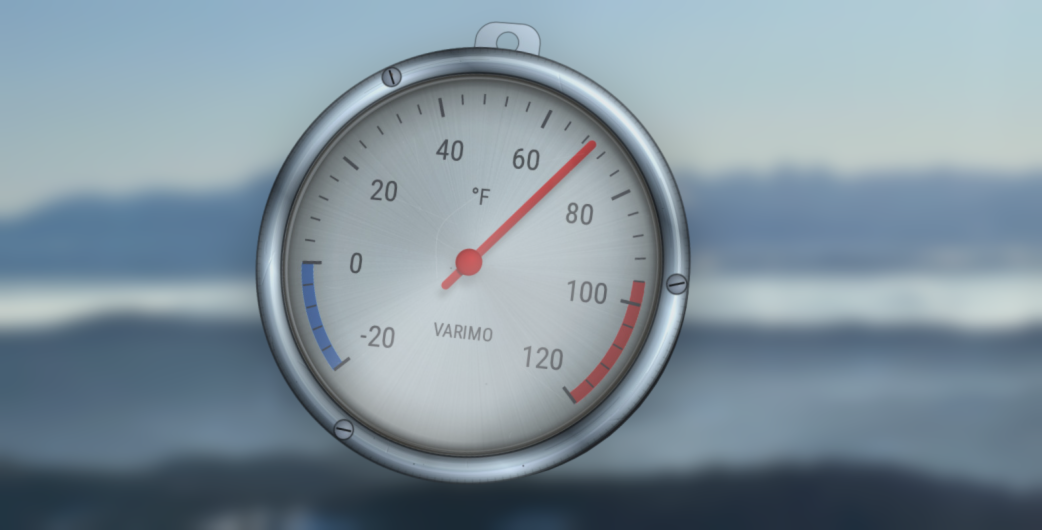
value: 70 (°F)
